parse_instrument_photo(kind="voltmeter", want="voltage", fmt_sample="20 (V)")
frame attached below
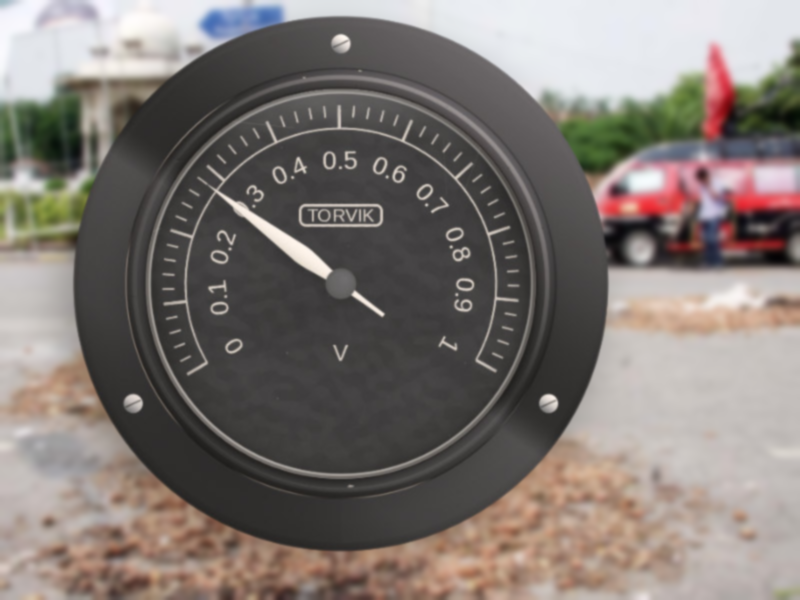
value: 0.28 (V)
